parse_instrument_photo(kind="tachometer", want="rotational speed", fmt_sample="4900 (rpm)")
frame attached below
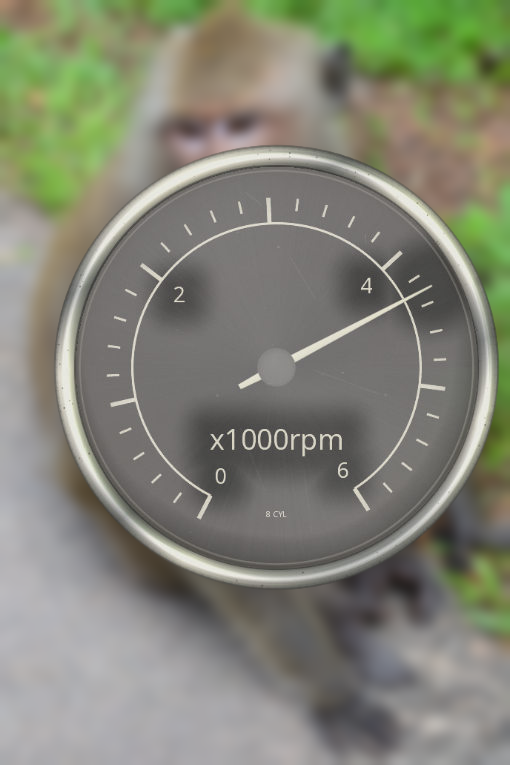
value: 4300 (rpm)
